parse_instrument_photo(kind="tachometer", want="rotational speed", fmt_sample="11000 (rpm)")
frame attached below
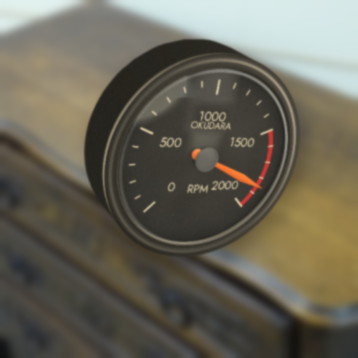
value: 1850 (rpm)
